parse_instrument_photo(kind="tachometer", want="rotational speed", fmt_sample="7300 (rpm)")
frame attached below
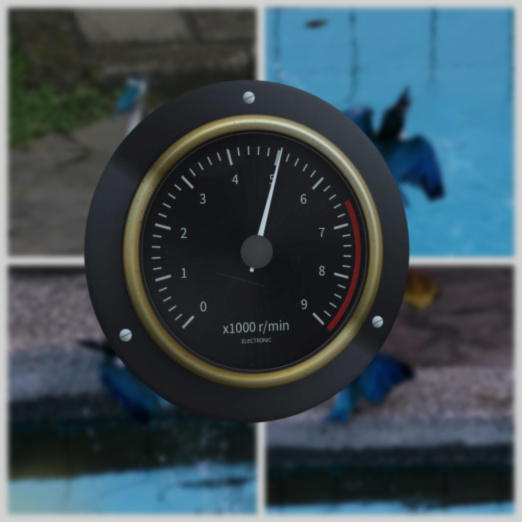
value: 5000 (rpm)
